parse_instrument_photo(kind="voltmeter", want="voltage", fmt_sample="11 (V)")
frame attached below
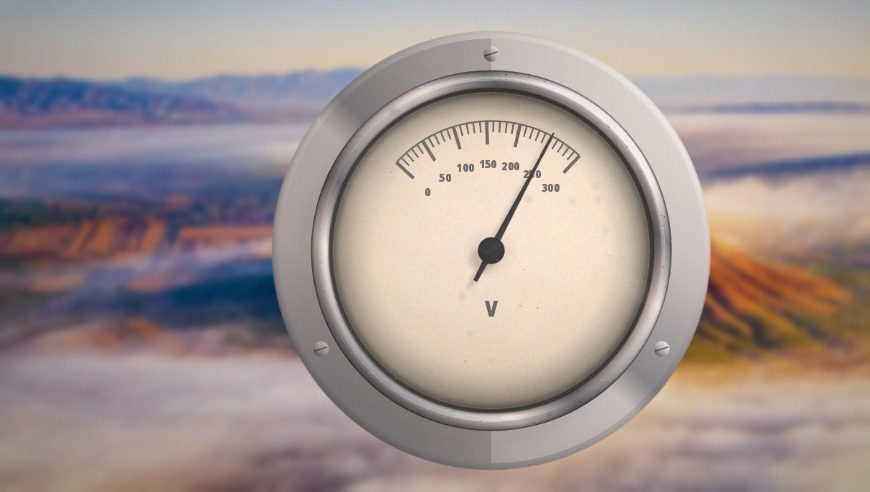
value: 250 (V)
